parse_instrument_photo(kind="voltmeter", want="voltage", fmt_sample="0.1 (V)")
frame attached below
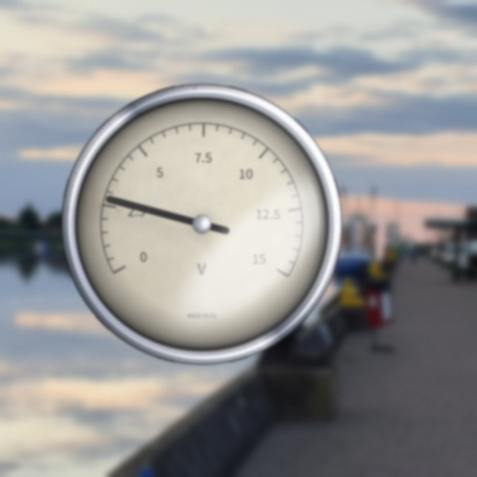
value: 2.75 (V)
